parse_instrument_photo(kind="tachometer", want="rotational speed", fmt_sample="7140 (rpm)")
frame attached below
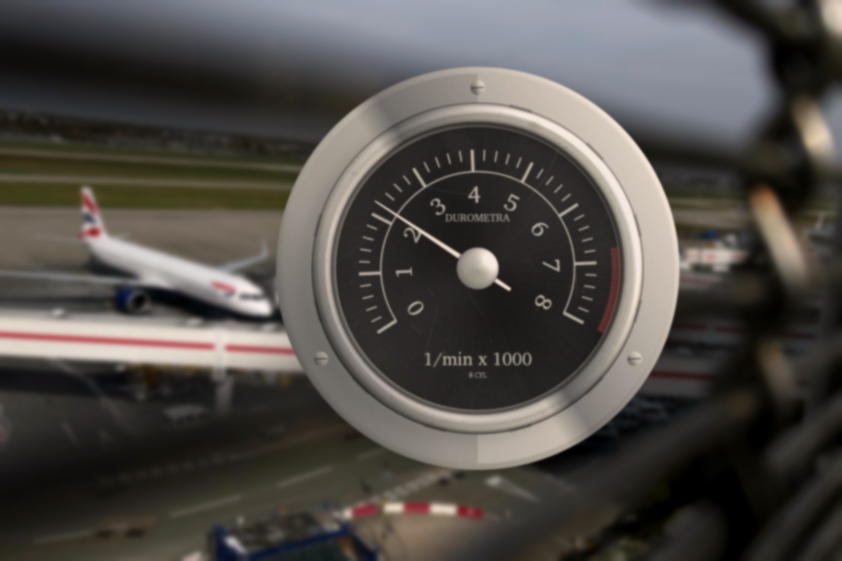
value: 2200 (rpm)
